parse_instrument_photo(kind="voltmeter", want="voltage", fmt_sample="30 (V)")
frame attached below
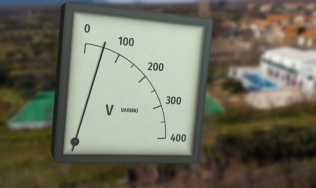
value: 50 (V)
